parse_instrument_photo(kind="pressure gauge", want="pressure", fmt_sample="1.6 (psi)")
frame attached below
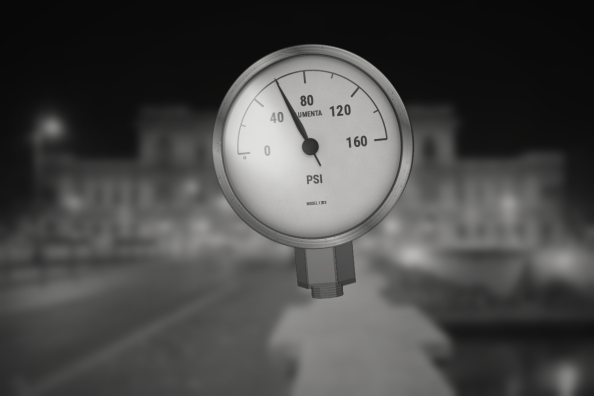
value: 60 (psi)
